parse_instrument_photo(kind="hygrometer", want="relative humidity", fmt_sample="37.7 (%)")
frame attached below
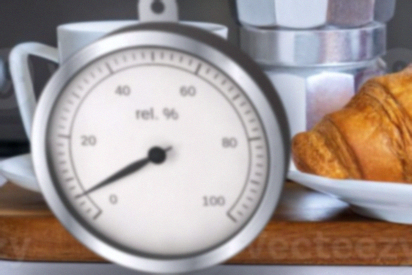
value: 6 (%)
